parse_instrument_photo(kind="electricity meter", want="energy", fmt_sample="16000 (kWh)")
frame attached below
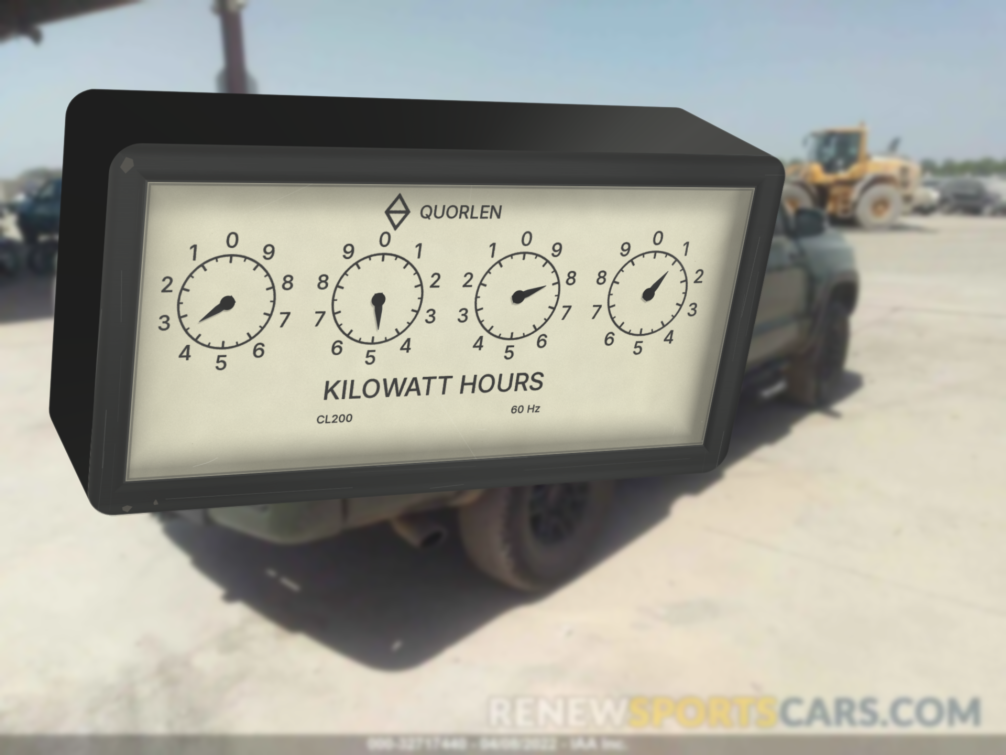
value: 3481 (kWh)
